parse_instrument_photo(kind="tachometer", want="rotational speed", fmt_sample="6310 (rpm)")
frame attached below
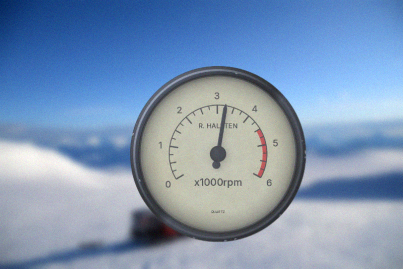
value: 3250 (rpm)
